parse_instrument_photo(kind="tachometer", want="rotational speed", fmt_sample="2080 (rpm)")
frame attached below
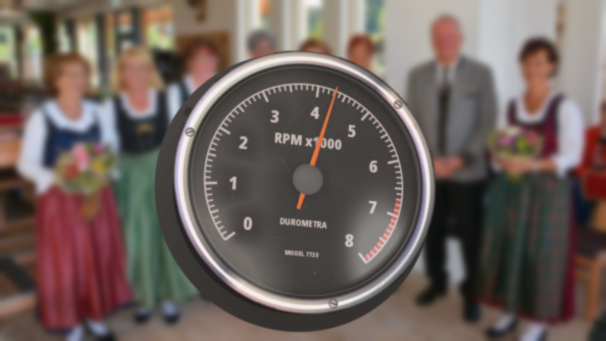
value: 4300 (rpm)
